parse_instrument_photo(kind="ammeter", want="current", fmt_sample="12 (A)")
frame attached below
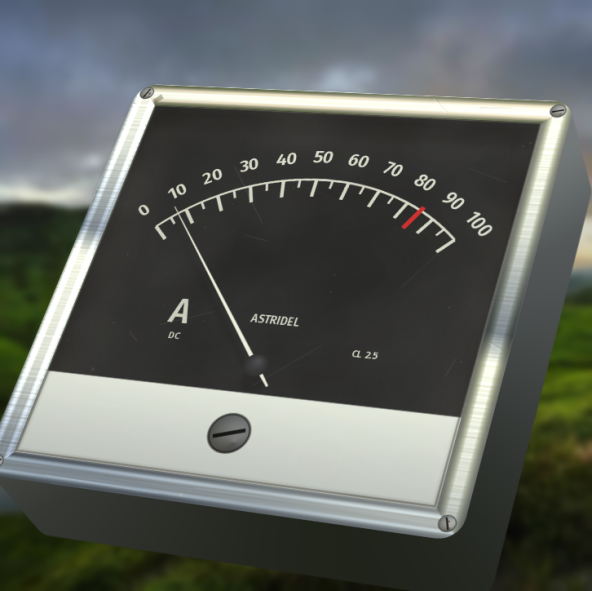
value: 7.5 (A)
